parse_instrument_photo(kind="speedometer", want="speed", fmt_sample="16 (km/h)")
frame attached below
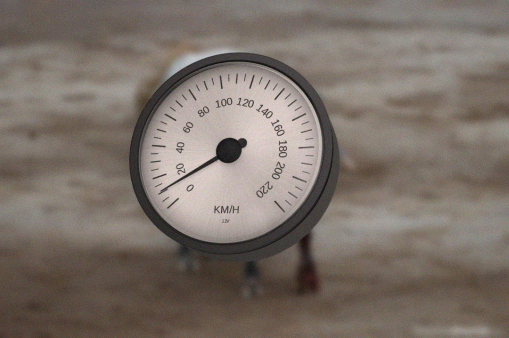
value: 10 (km/h)
